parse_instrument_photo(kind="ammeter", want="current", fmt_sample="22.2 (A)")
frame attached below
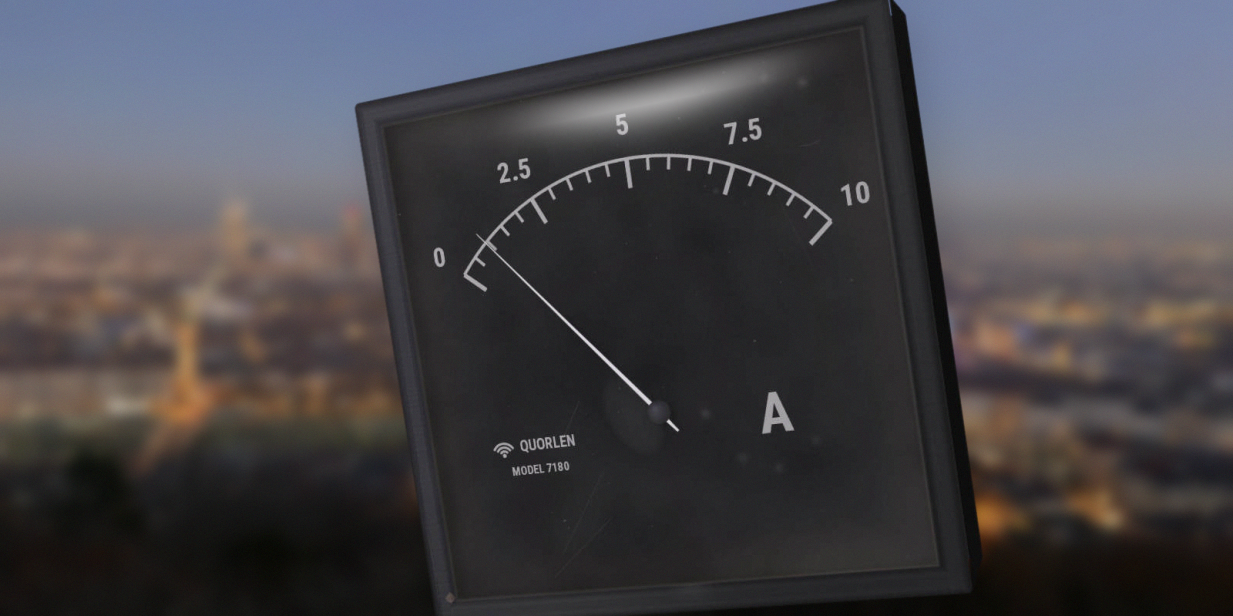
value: 1 (A)
